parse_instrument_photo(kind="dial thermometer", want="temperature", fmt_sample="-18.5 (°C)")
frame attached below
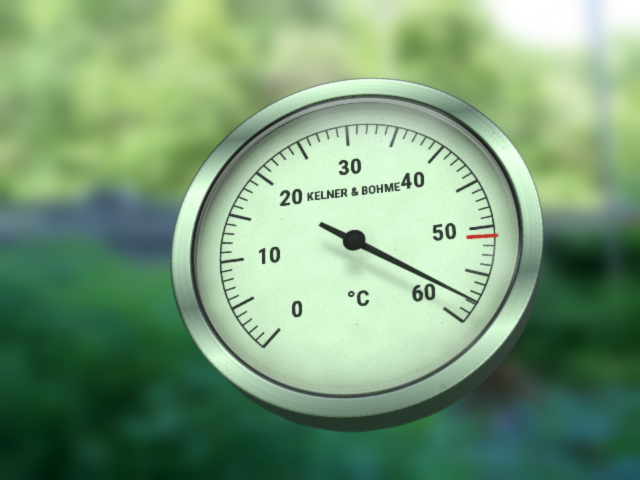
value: 58 (°C)
